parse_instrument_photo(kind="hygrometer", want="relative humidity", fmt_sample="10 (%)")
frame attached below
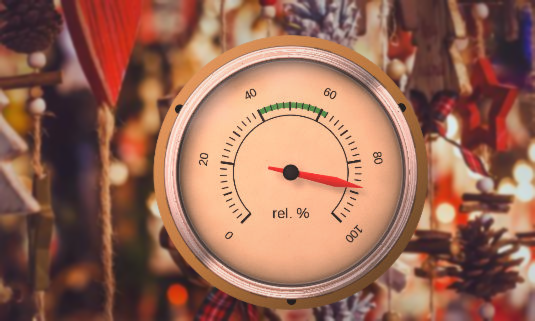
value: 88 (%)
